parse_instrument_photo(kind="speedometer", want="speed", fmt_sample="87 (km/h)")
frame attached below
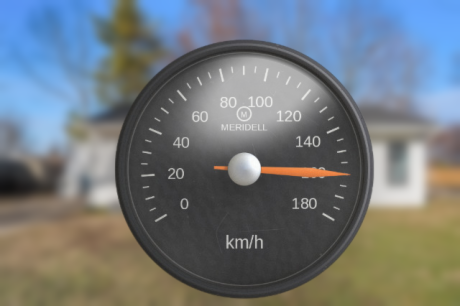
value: 160 (km/h)
